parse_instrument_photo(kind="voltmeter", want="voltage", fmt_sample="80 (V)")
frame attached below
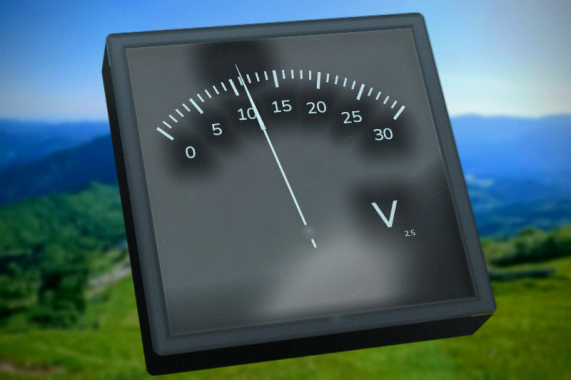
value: 11 (V)
